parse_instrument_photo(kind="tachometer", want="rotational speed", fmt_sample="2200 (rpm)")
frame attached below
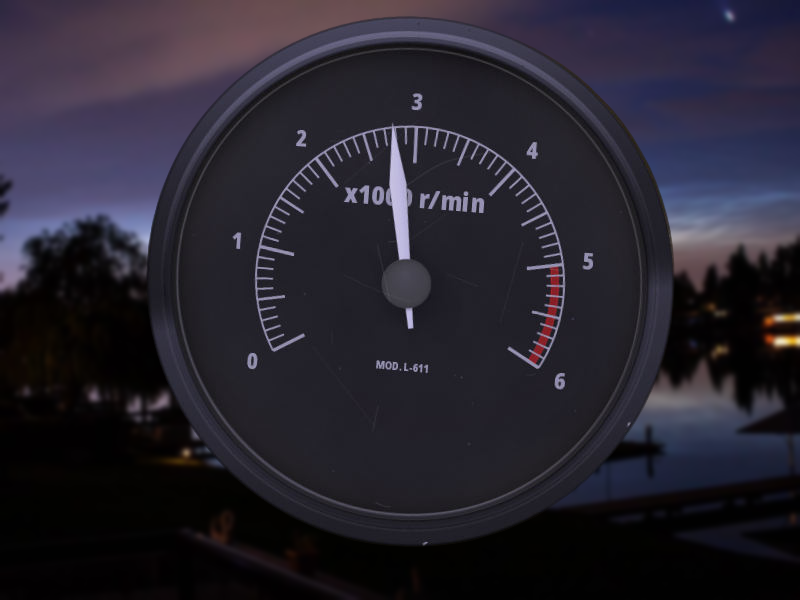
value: 2800 (rpm)
